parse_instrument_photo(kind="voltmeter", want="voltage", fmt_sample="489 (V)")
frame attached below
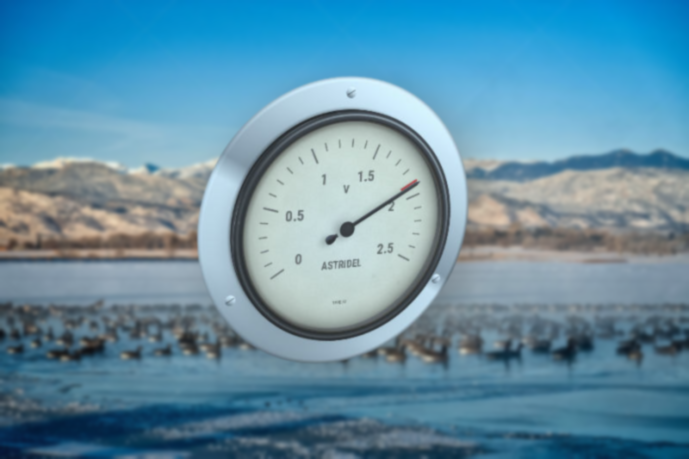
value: 1.9 (V)
